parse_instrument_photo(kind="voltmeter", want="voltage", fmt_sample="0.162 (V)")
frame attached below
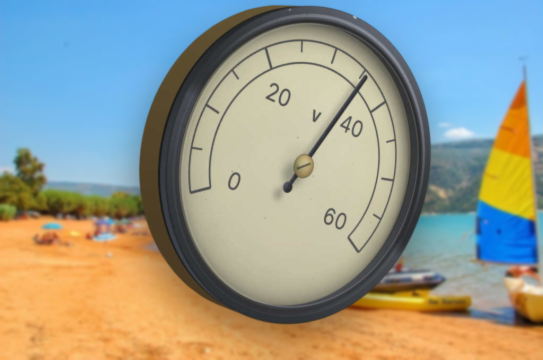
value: 35 (V)
